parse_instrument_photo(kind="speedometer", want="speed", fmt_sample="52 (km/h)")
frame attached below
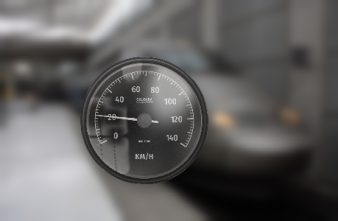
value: 20 (km/h)
